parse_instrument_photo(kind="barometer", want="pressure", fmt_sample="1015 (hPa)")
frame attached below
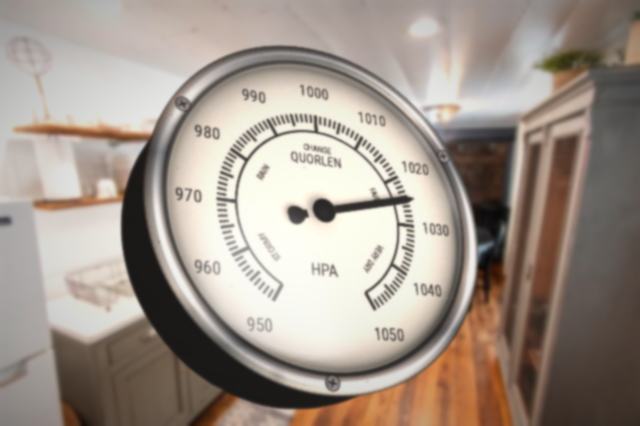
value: 1025 (hPa)
